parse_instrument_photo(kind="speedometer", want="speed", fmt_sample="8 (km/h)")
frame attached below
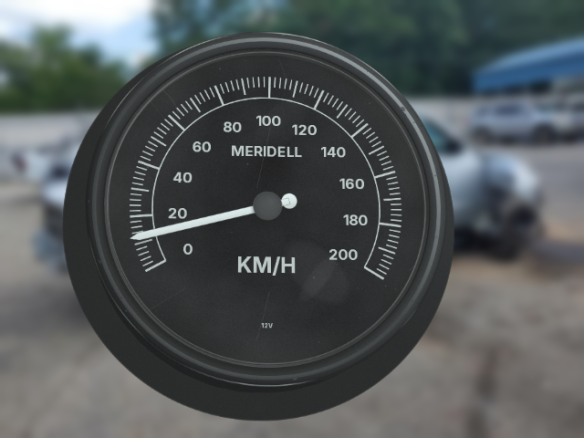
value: 12 (km/h)
